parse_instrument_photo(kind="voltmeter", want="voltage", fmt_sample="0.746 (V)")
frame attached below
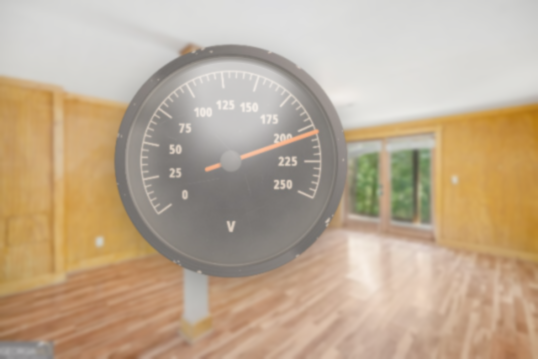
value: 205 (V)
